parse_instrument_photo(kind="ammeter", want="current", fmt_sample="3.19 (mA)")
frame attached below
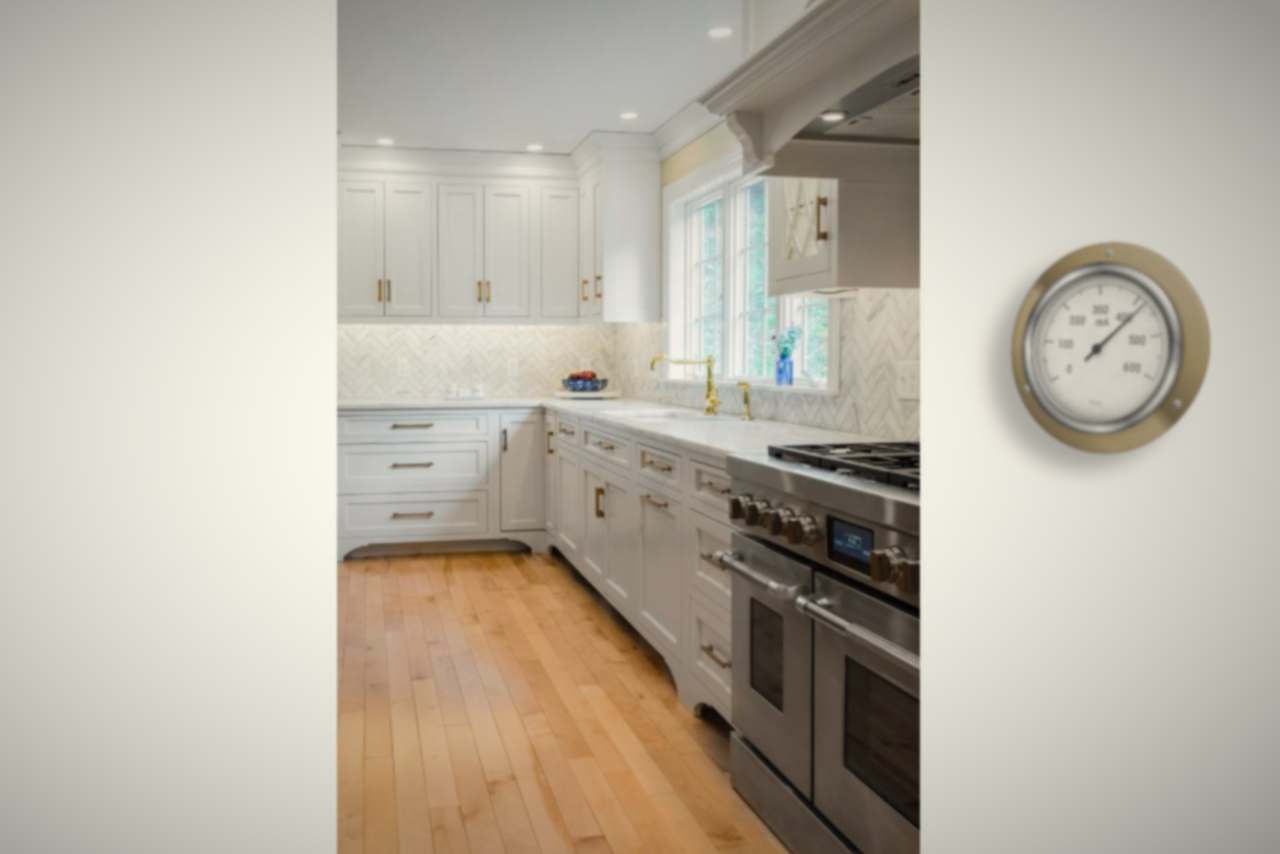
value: 425 (mA)
